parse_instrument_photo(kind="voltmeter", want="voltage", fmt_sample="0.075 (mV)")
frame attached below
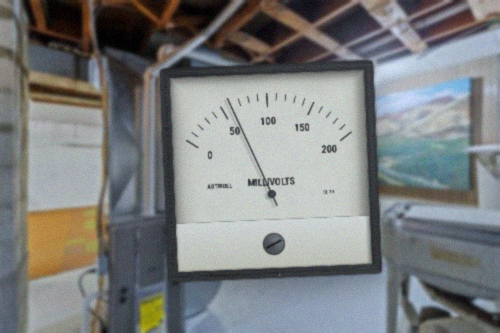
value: 60 (mV)
